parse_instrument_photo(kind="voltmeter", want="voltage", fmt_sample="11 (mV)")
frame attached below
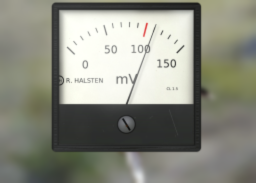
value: 110 (mV)
